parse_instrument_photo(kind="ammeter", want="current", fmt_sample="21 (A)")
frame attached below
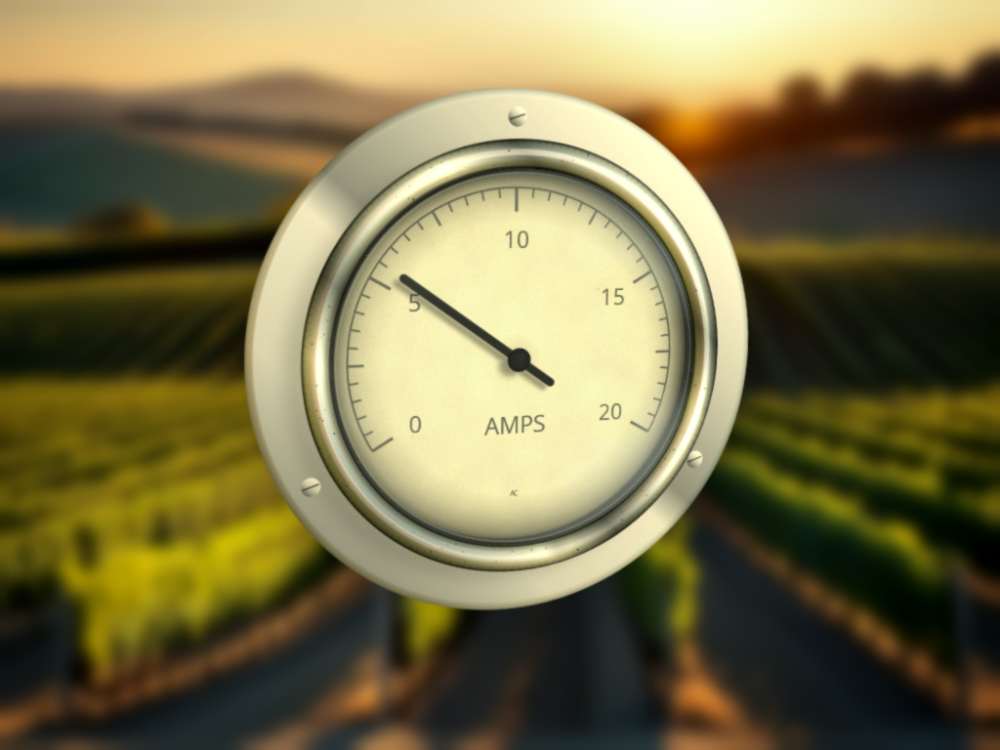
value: 5.5 (A)
